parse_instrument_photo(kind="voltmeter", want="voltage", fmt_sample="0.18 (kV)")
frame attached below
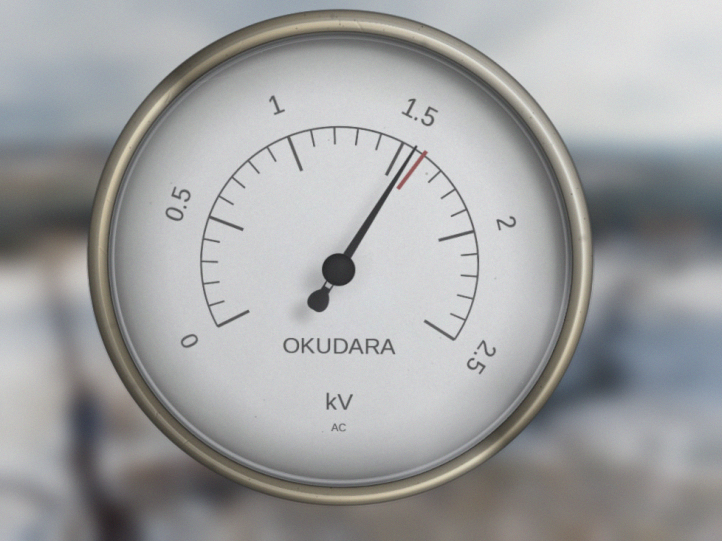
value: 1.55 (kV)
